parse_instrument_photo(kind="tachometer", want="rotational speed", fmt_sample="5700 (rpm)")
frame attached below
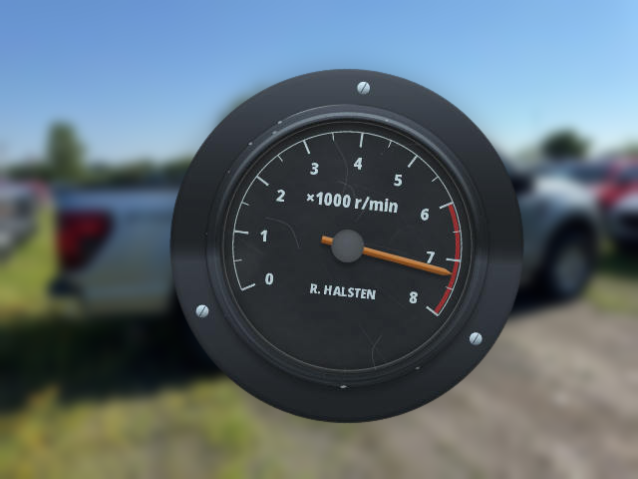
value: 7250 (rpm)
